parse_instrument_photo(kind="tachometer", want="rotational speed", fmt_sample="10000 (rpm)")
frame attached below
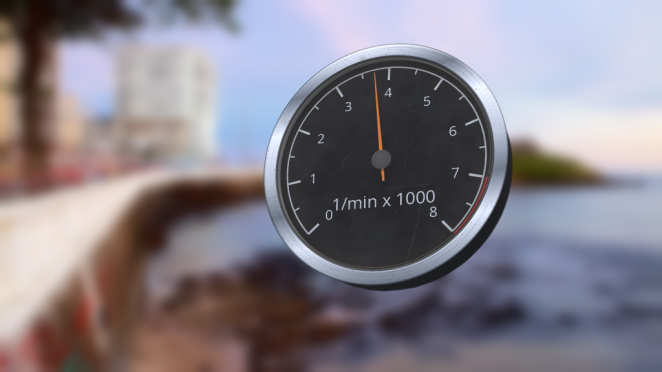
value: 3750 (rpm)
